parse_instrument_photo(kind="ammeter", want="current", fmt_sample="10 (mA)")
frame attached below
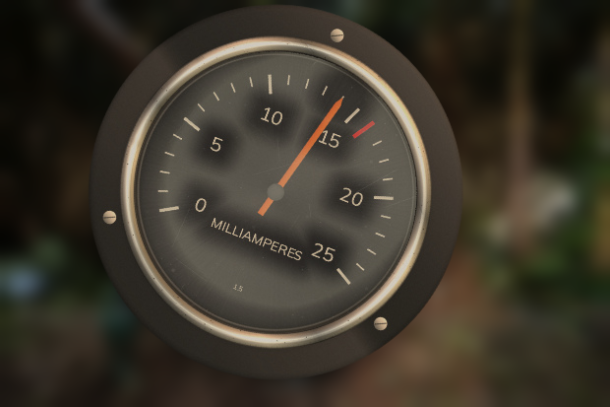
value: 14 (mA)
